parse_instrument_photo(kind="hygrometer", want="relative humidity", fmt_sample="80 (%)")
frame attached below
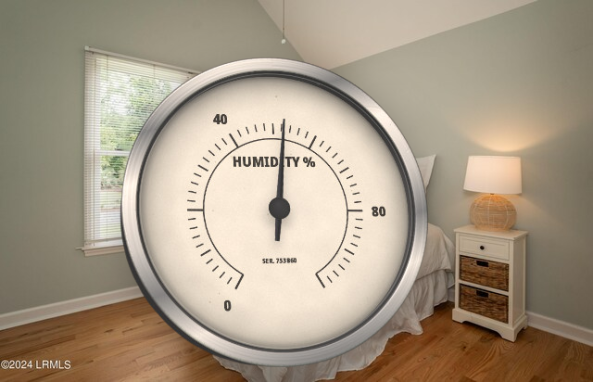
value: 52 (%)
